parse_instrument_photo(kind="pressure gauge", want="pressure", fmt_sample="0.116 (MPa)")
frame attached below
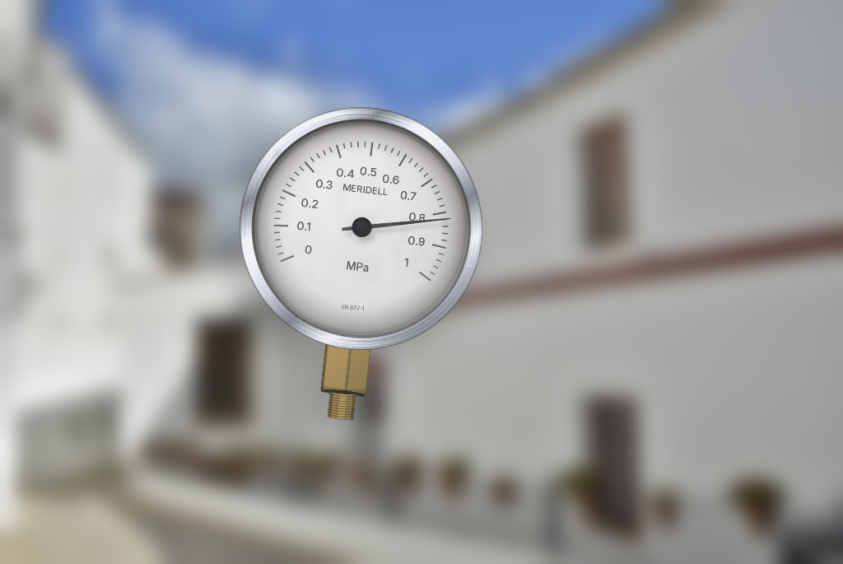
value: 0.82 (MPa)
